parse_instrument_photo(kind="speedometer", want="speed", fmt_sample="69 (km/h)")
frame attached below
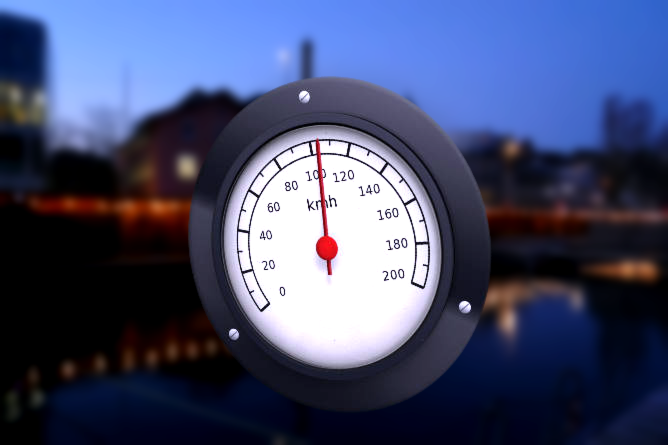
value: 105 (km/h)
